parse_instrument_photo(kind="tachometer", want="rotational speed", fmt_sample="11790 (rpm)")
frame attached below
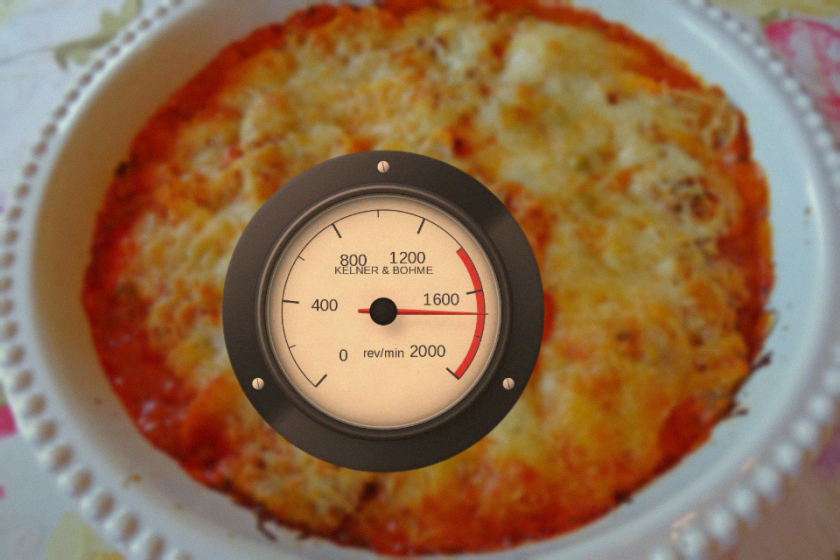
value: 1700 (rpm)
